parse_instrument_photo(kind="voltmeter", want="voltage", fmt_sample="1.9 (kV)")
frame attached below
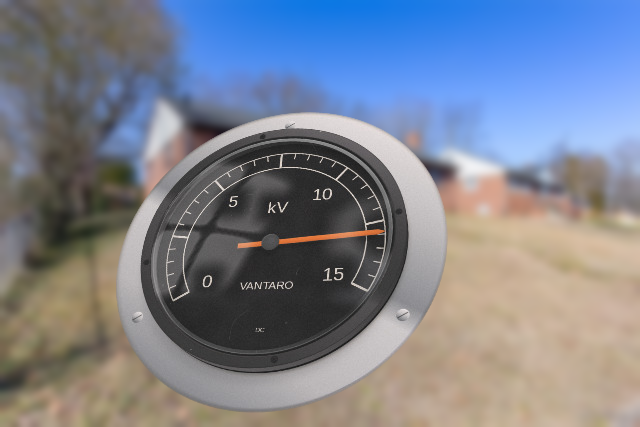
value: 13 (kV)
